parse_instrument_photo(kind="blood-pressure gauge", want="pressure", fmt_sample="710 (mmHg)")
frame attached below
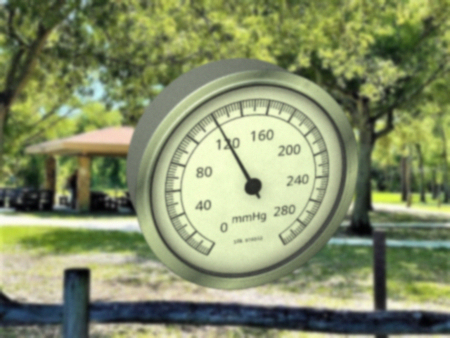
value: 120 (mmHg)
